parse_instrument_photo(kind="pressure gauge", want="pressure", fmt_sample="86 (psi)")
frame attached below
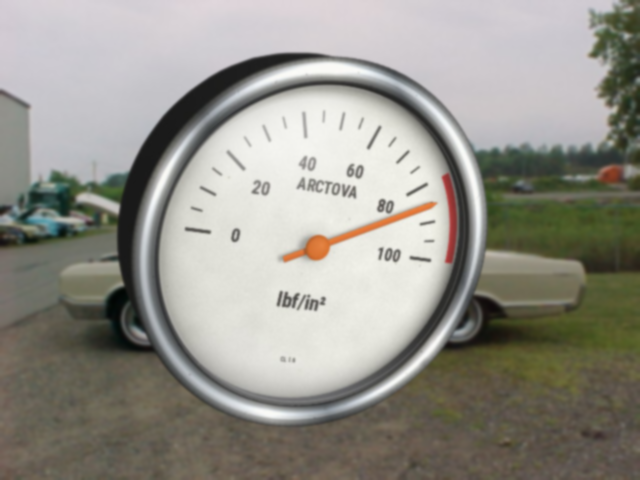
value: 85 (psi)
